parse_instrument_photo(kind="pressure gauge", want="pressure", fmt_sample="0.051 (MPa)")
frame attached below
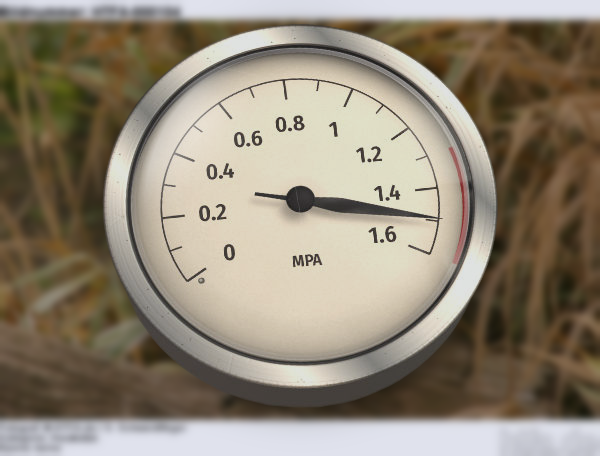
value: 1.5 (MPa)
